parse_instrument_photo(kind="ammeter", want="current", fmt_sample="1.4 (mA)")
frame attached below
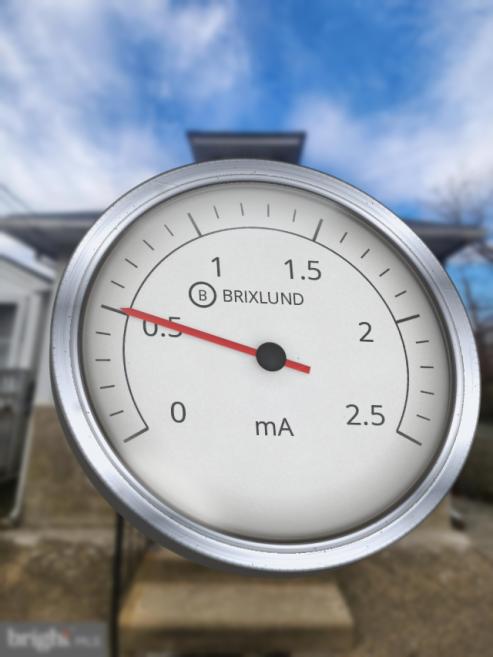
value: 0.5 (mA)
